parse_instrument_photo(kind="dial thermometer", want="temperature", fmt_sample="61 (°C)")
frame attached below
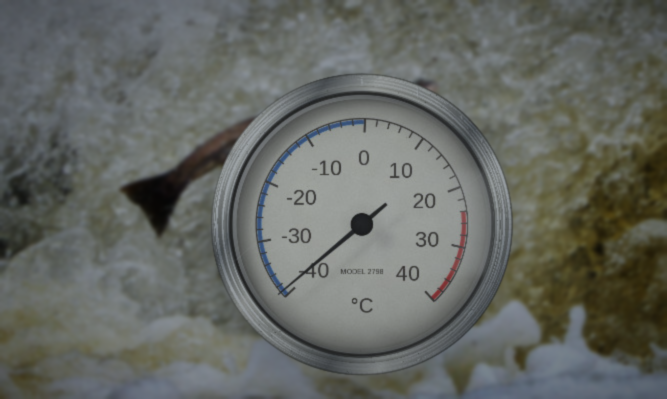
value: -39 (°C)
